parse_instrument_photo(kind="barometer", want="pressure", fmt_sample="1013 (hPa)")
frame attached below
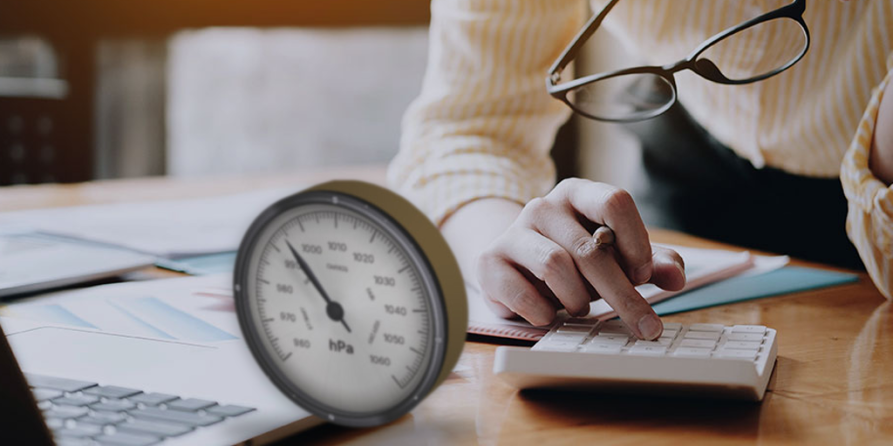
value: 995 (hPa)
